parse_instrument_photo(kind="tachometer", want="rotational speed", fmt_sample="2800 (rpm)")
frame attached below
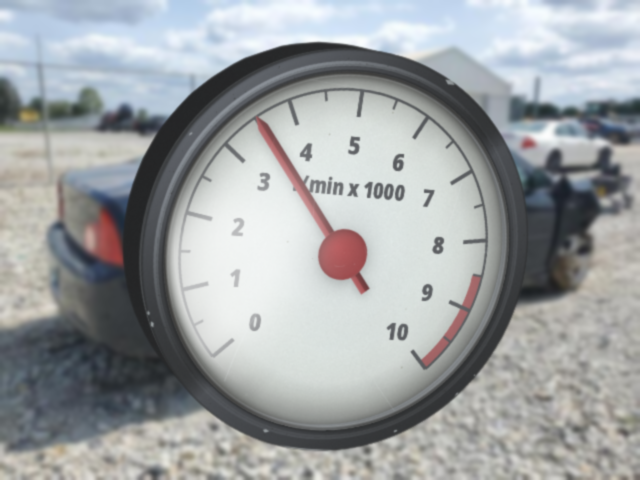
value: 3500 (rpm)
